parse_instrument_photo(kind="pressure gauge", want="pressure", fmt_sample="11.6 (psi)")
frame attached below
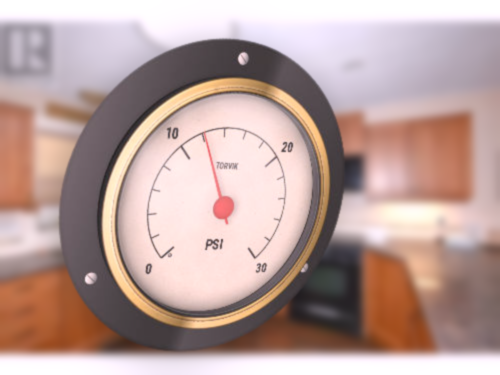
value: 12 (psi)
